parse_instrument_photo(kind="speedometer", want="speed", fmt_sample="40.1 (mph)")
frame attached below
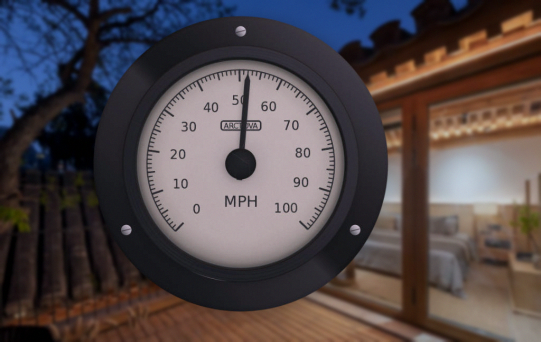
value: 52 (mph)
